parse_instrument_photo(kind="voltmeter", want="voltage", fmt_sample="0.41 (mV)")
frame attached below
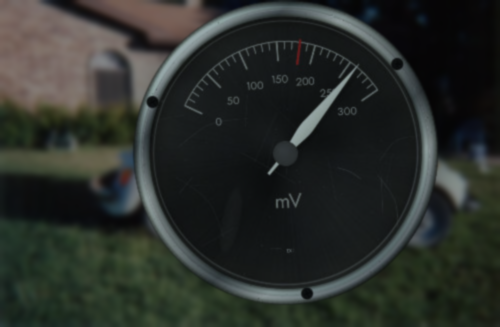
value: 260 (mV)
